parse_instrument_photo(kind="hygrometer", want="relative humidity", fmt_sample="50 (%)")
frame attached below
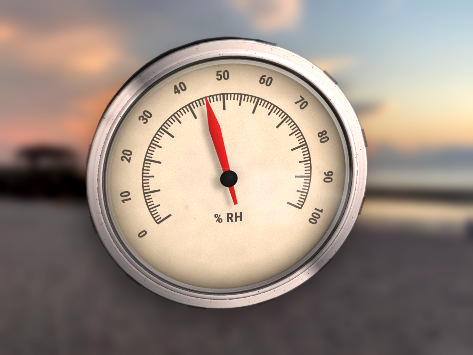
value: 45 (%)
